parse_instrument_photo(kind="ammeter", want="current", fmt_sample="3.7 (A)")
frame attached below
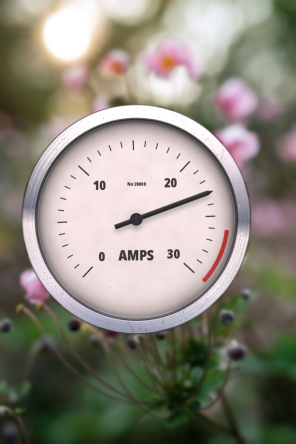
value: 23 (A)
